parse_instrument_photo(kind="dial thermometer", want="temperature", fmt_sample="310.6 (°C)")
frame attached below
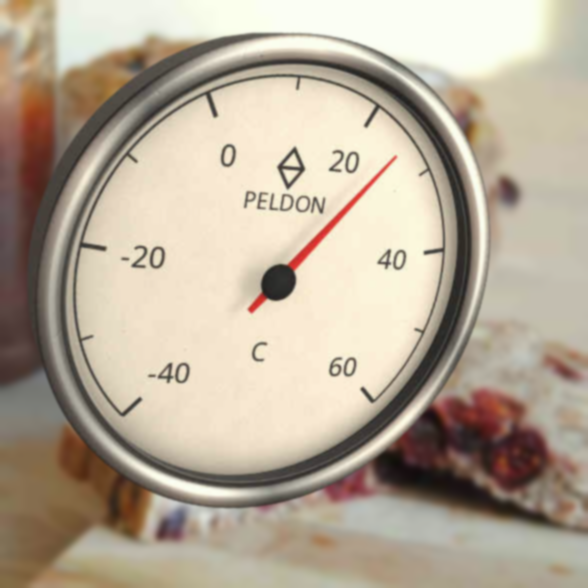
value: 25 (°C)
